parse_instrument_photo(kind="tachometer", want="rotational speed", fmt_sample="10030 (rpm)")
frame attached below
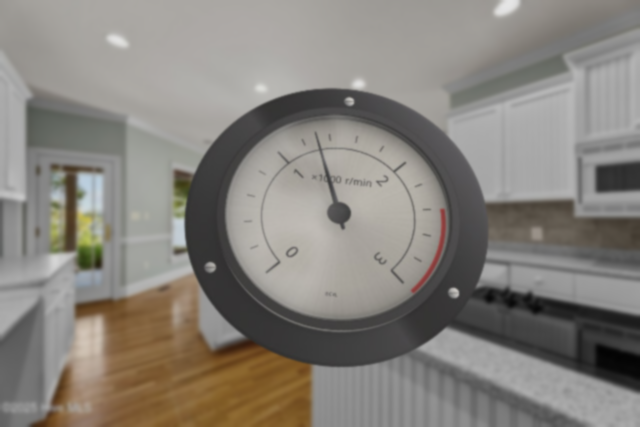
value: 1300 (rpm)
